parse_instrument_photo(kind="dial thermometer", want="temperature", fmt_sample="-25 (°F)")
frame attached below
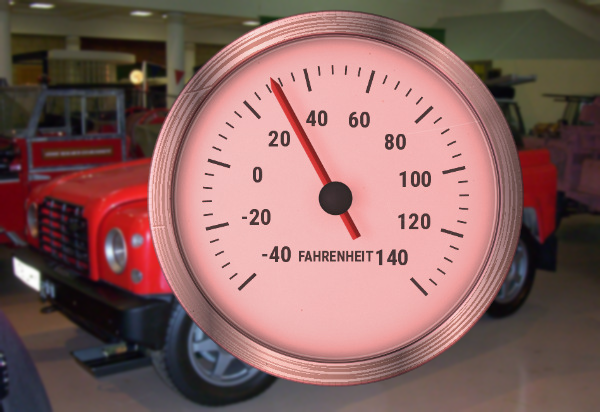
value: 30 (°F)
